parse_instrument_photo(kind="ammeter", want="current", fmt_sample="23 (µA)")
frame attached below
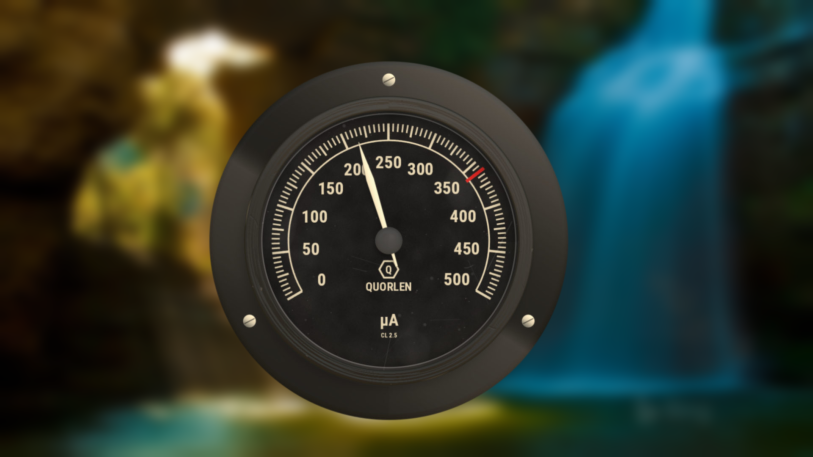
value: 215 (µA)
